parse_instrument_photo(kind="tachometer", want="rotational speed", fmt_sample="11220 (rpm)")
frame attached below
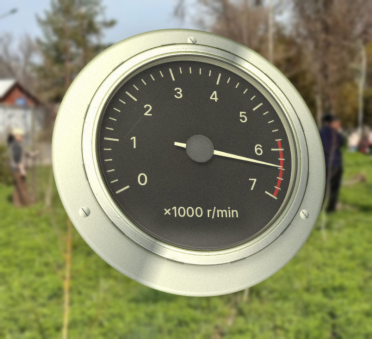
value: 6400 (rpm)
